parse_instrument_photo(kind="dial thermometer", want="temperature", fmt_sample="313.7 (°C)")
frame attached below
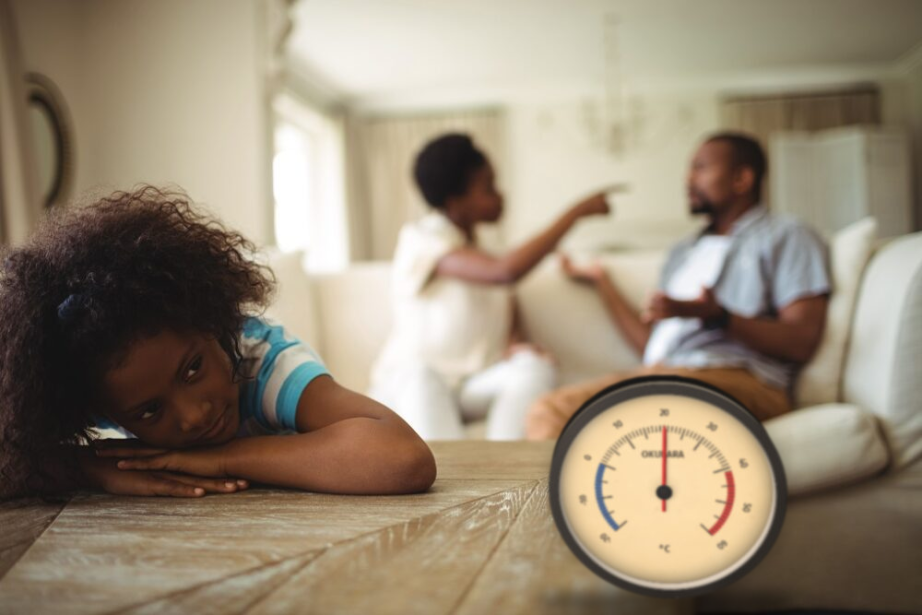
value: 20 (°C)
